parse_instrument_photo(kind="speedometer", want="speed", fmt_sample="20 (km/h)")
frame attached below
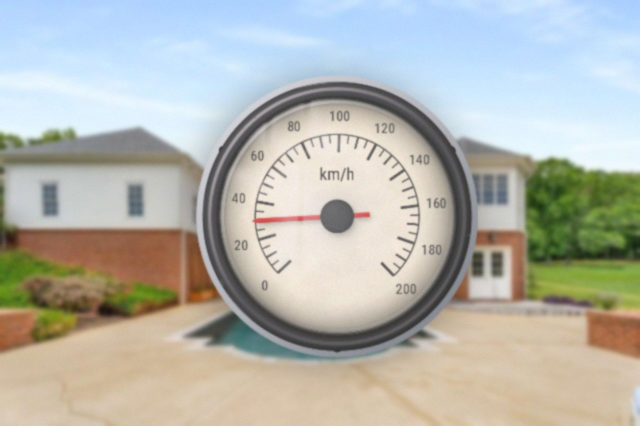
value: 30 (km/h)
